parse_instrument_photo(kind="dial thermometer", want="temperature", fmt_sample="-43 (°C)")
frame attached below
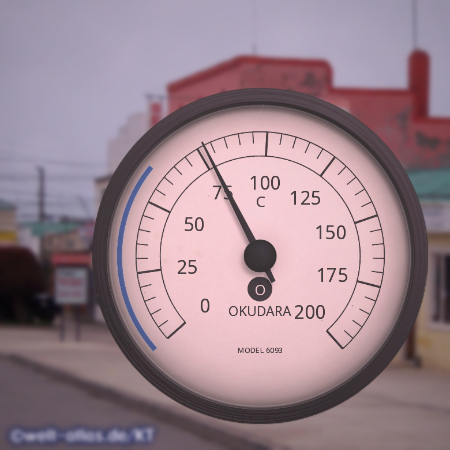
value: 77.5 (°C)
